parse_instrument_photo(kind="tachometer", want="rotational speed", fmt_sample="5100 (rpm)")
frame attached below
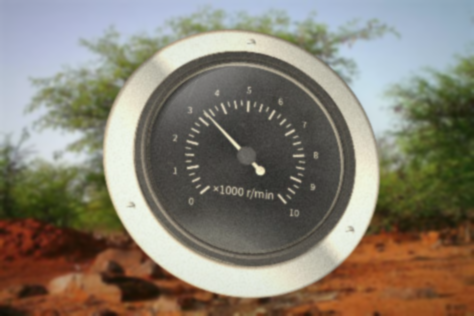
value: 3250 (rpm)
